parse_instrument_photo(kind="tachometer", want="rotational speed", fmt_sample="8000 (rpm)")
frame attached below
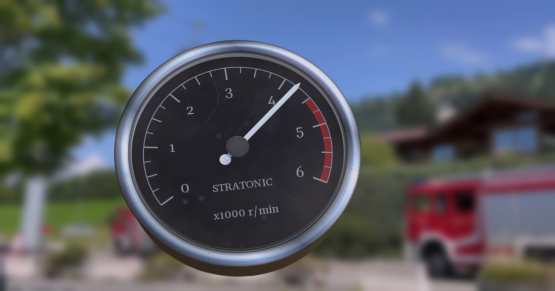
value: 4250 (rpm)
